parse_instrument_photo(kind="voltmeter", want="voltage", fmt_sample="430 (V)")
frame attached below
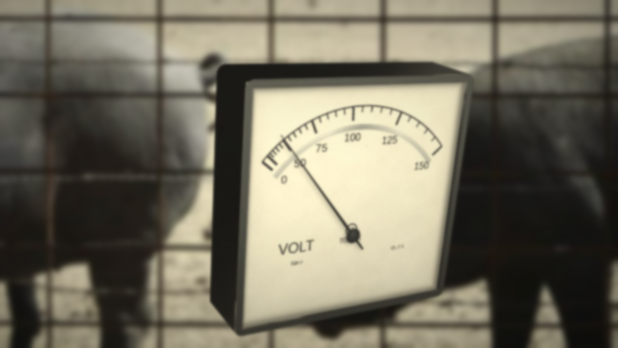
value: 50 (V)
